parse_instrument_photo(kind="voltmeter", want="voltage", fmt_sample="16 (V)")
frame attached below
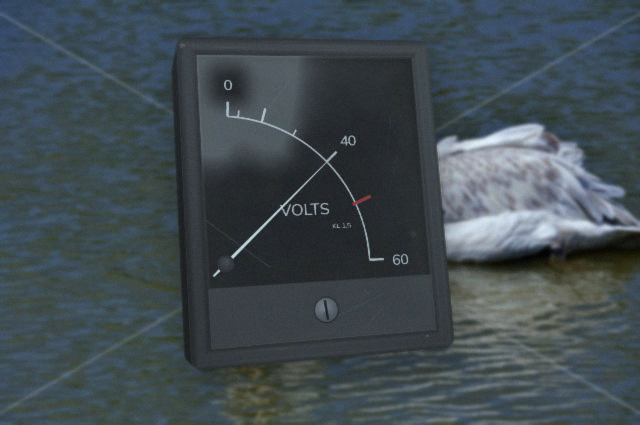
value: 40 (V)
